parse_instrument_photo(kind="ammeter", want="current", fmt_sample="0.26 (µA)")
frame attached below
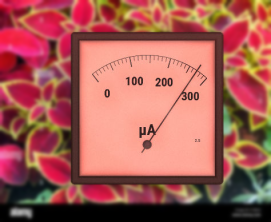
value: 270 (µA)
